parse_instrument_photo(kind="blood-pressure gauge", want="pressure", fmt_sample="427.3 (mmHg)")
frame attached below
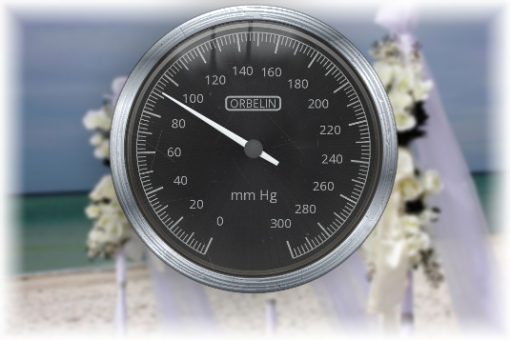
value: 92 (mmHg)
